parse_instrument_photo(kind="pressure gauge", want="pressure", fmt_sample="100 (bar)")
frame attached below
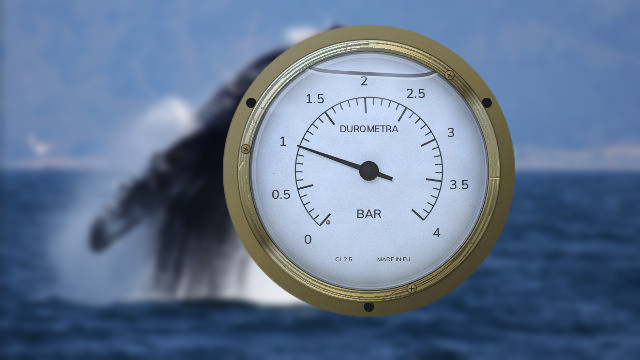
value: 1 (bar)
